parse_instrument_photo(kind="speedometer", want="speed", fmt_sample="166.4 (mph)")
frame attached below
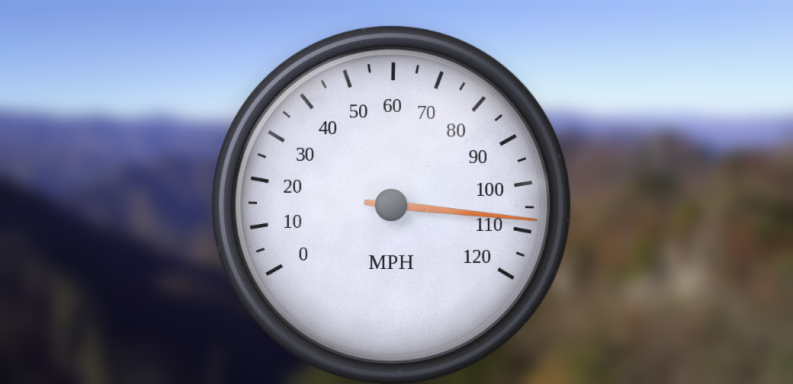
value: 107.5 (mph)
